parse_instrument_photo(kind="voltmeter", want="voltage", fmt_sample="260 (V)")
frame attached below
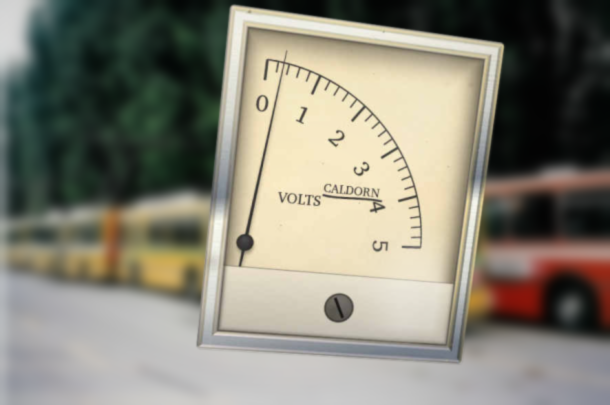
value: 0.3 (V)
